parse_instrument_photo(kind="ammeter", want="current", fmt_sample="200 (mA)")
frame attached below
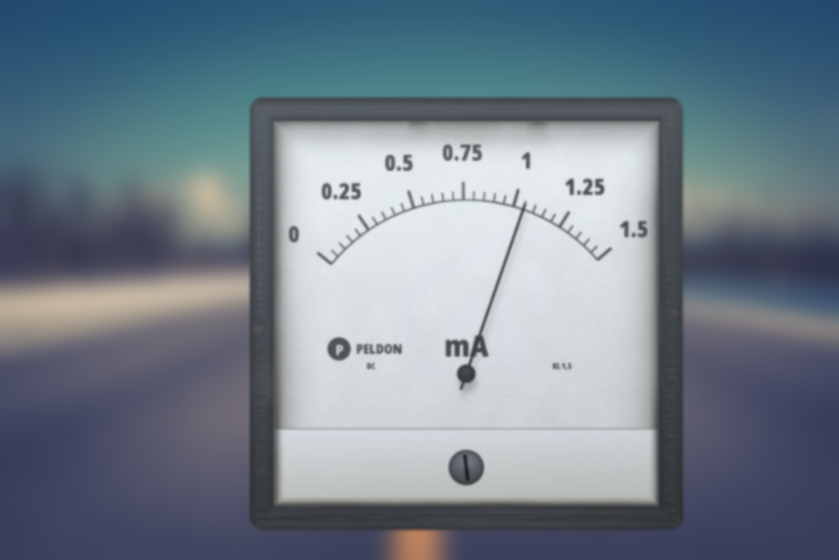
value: 1.05 (mA)
